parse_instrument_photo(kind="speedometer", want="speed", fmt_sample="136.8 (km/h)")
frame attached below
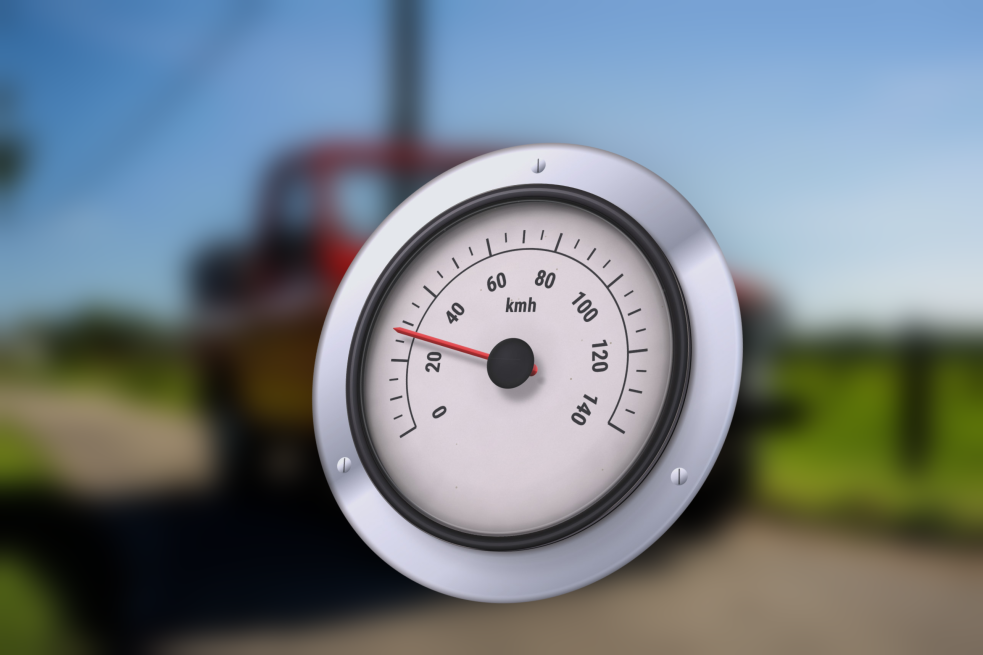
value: 27.5 (km/h)
